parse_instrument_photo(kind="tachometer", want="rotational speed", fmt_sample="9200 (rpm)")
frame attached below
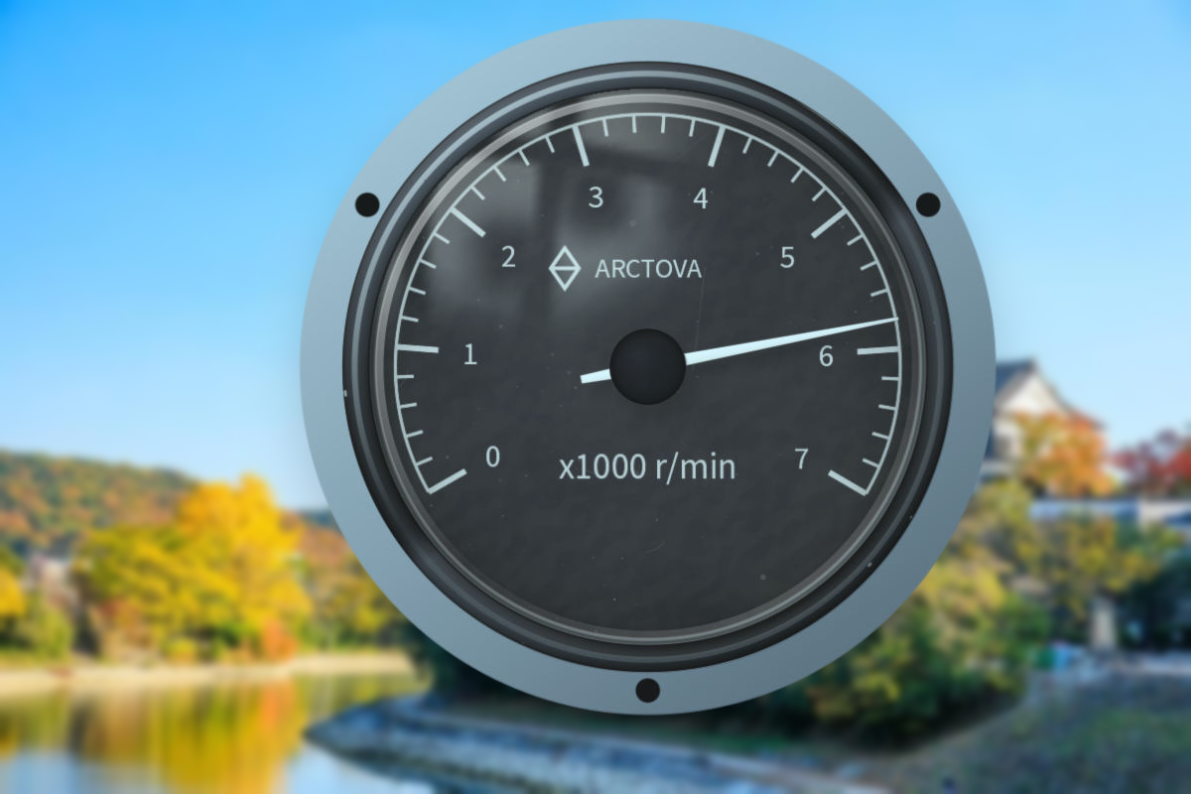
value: 5800 (rpm)
